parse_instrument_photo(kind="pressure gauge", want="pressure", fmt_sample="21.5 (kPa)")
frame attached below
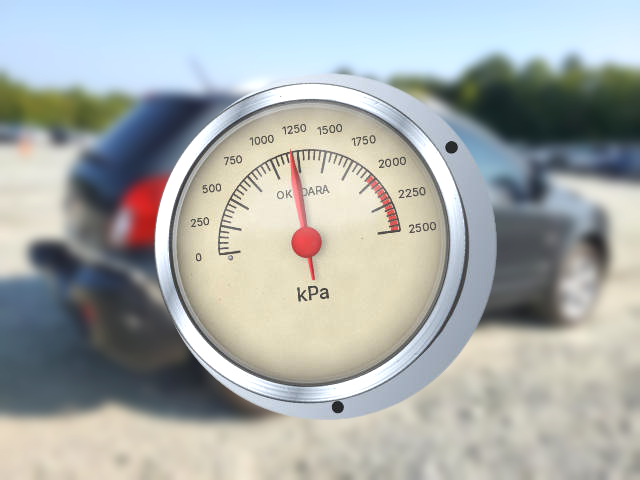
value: 1200 (kPa)
